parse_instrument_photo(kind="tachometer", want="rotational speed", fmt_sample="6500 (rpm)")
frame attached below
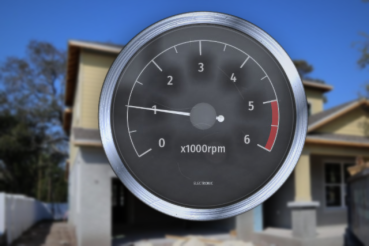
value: 1000 (rpm)
